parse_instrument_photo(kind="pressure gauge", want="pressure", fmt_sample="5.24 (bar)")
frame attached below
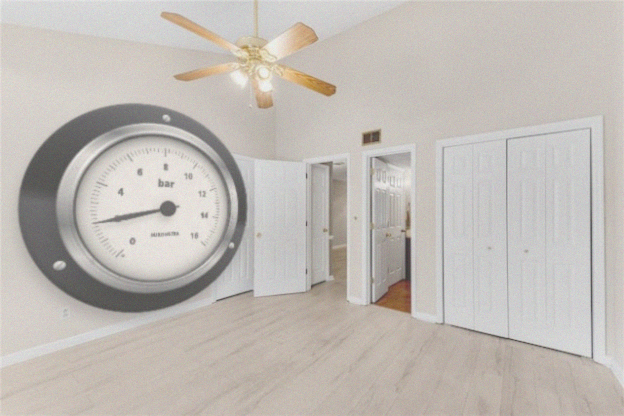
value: 2 (bar)
